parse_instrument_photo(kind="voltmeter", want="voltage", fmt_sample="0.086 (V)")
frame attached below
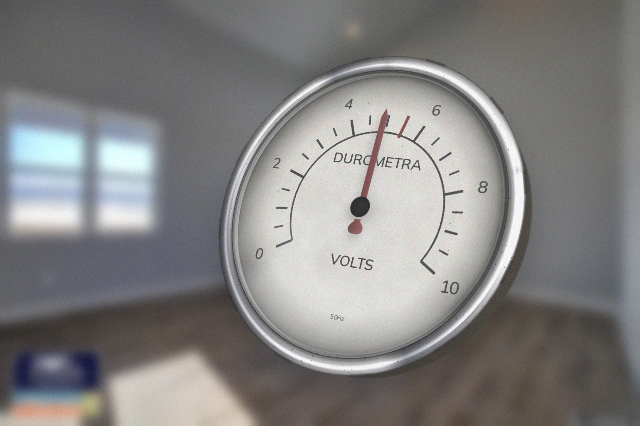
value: 5 (V)
